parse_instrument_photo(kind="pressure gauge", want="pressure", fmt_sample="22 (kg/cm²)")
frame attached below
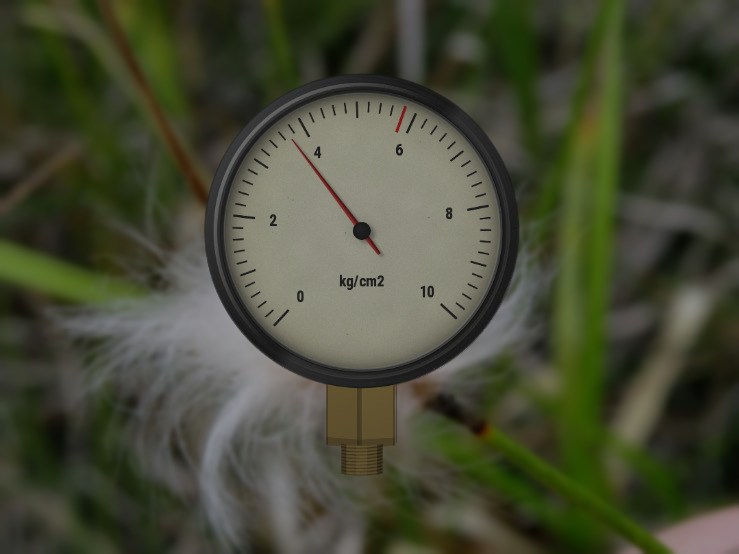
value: 3.7 (kg/cm²)
